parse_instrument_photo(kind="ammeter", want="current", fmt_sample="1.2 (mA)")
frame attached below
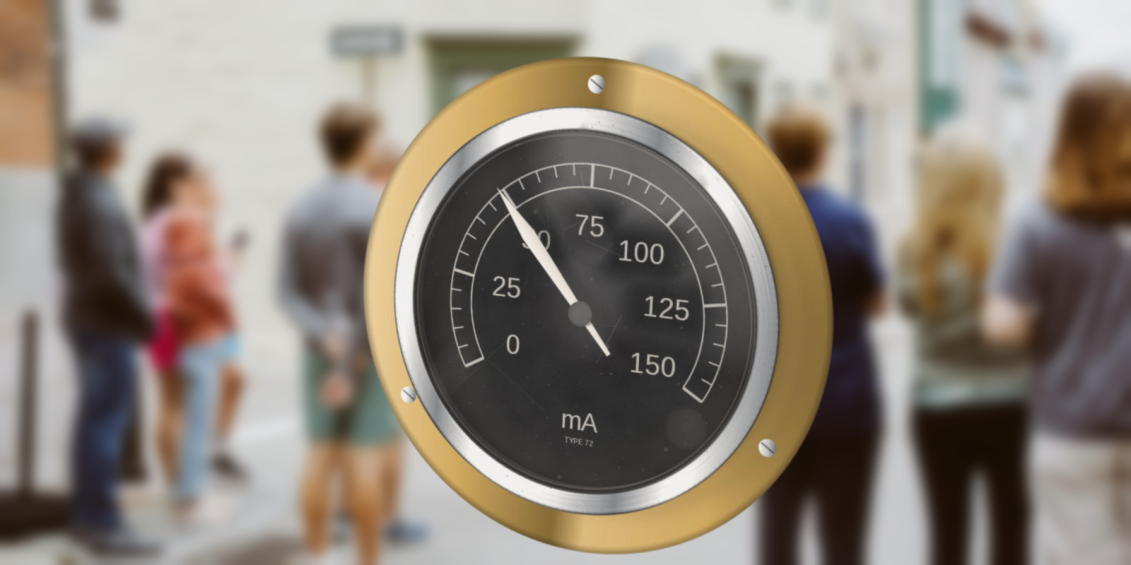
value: 50 (mA)
